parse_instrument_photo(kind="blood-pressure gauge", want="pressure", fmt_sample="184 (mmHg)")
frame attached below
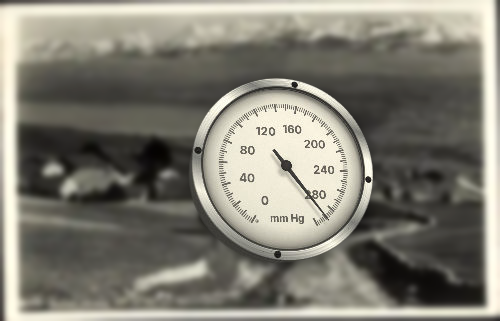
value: 290 (mmHg)
